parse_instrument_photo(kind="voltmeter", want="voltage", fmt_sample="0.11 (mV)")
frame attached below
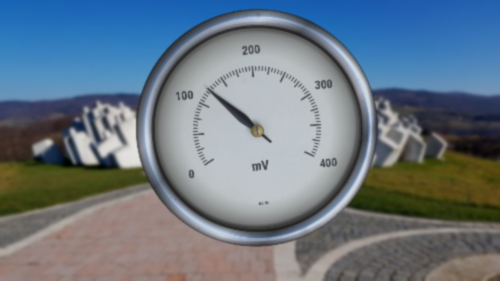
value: 125 (mV)
